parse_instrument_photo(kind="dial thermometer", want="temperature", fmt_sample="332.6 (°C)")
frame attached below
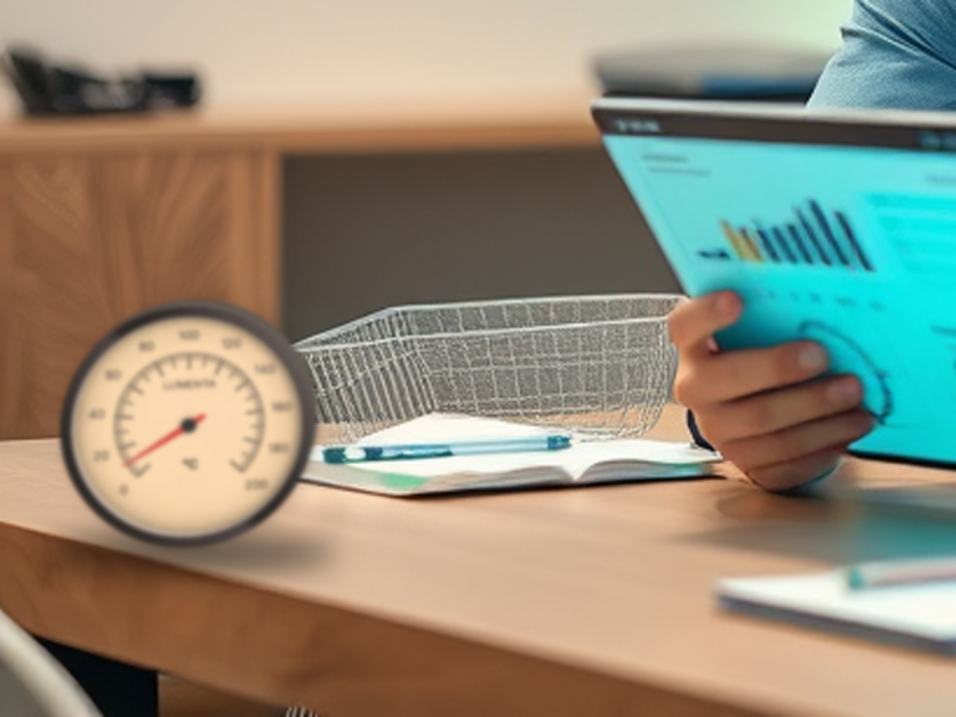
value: 10 (°C)
